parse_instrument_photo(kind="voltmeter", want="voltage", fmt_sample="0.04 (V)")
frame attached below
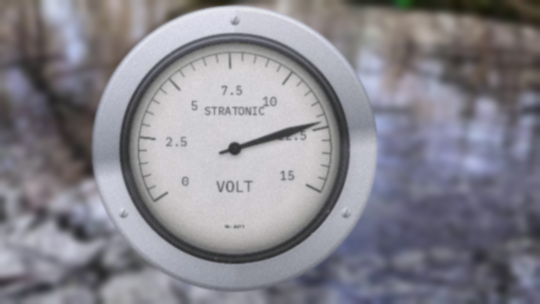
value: 12.25 (V)
